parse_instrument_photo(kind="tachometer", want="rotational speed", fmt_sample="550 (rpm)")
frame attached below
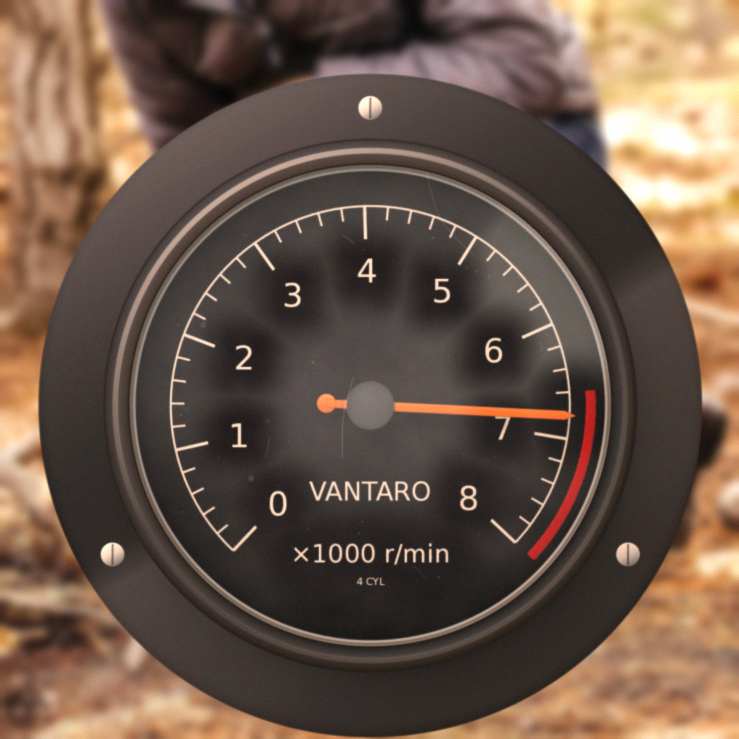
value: 6800 (rpm)
